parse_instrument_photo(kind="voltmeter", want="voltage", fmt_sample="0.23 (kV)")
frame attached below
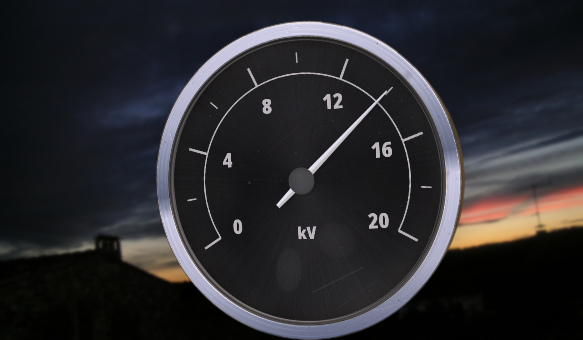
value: 14 (kV)
